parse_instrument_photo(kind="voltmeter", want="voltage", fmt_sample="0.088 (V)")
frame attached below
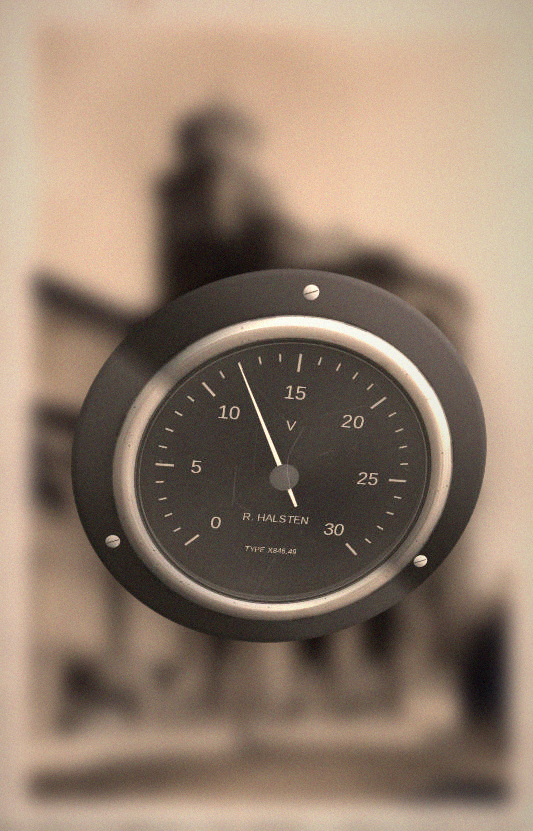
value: 12 (V)
